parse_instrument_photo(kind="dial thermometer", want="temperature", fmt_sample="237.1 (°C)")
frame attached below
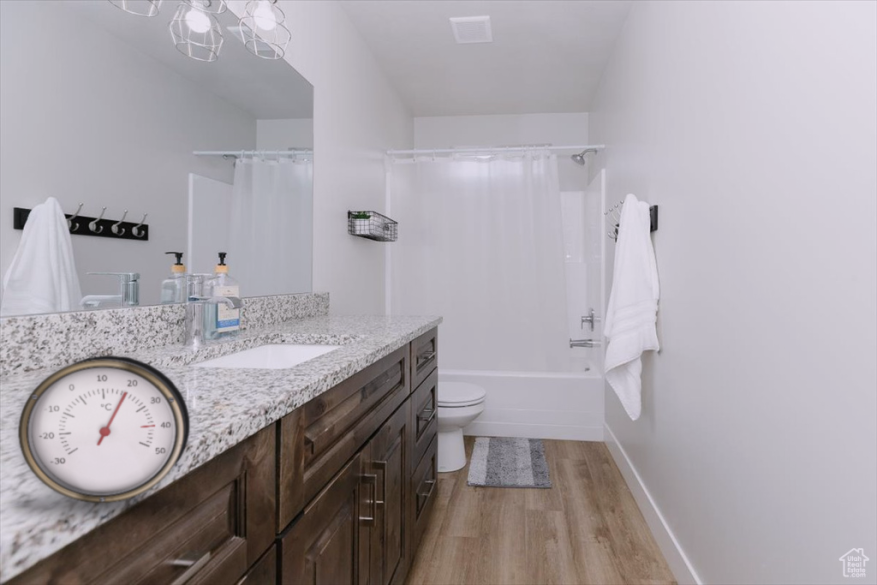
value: 20 (°C)
